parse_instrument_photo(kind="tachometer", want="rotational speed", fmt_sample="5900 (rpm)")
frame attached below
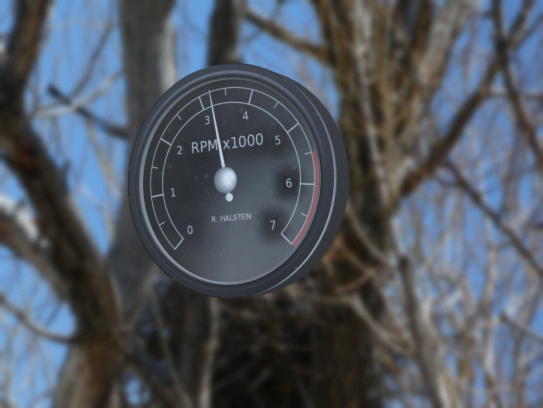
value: 3250 (rpm)
